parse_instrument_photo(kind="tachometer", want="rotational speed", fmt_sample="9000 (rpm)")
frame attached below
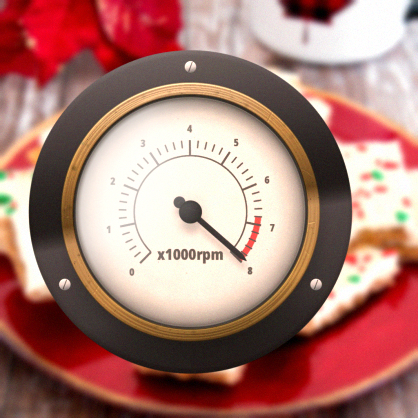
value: 7900 (rpm)
